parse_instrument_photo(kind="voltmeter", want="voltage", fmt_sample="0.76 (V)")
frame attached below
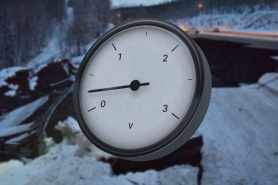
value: 0.25 (V)
